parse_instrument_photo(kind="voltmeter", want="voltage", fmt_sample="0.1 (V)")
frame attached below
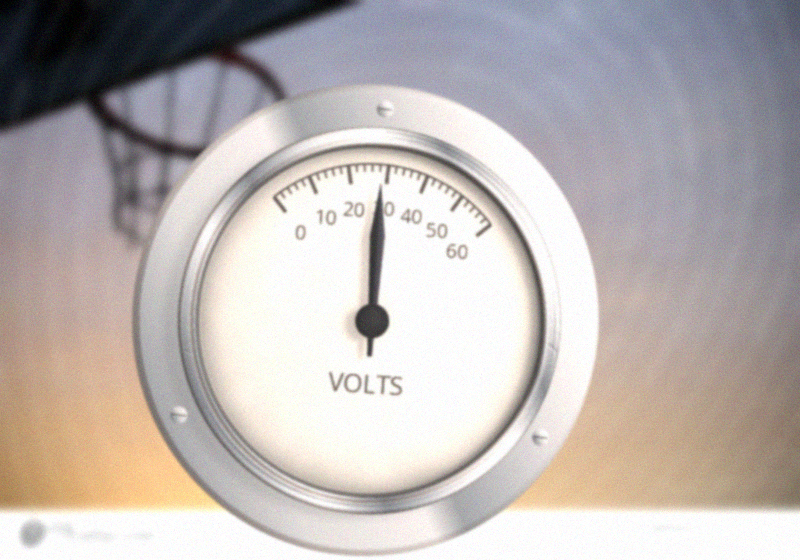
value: 28 (V)
